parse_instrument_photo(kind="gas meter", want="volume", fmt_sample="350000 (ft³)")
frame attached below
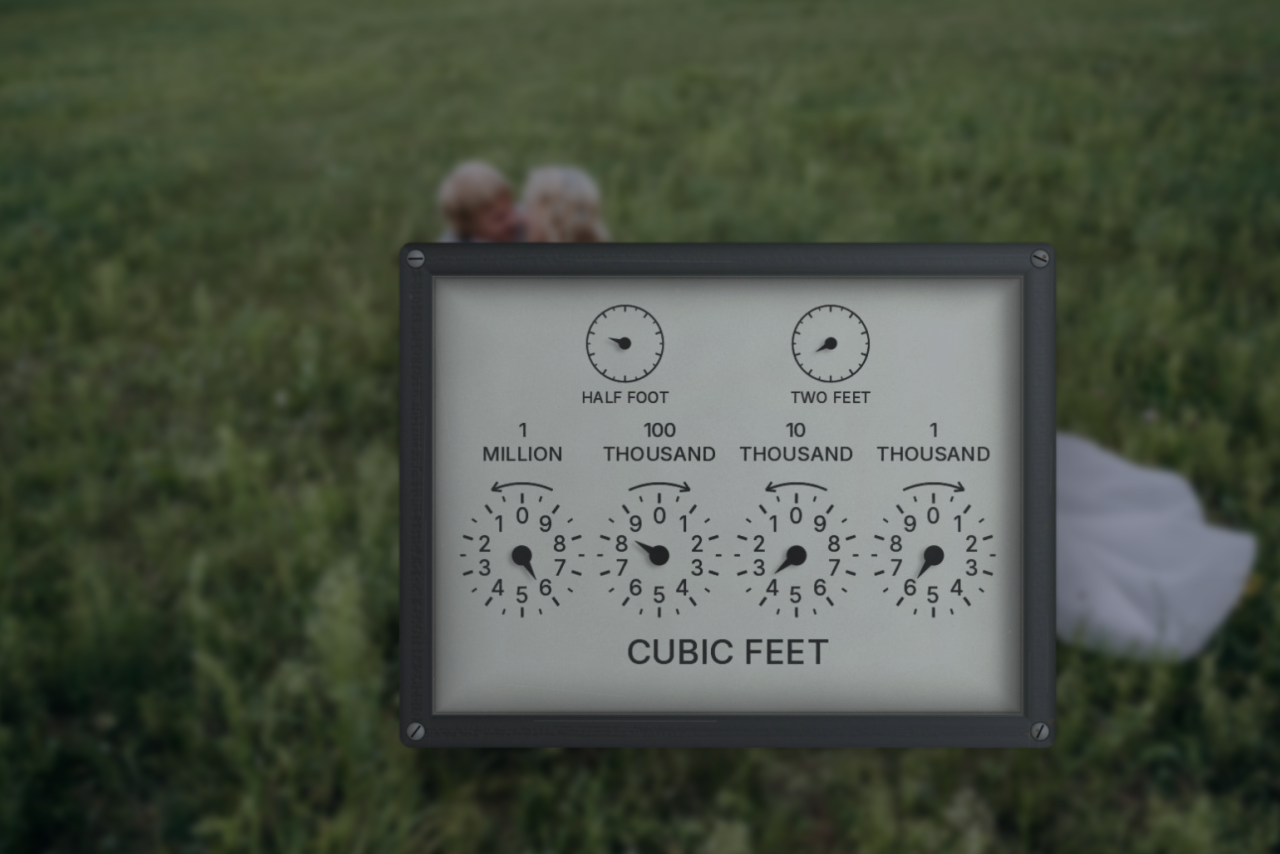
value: 583600 (ft³)
